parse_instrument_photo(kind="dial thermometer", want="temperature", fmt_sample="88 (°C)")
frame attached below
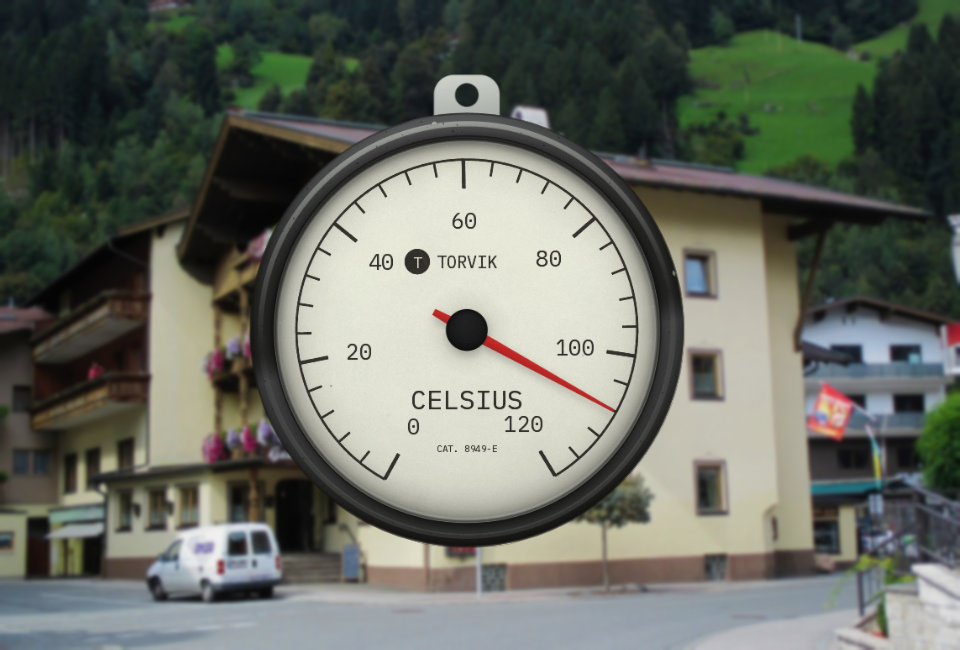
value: 108 (°C)
